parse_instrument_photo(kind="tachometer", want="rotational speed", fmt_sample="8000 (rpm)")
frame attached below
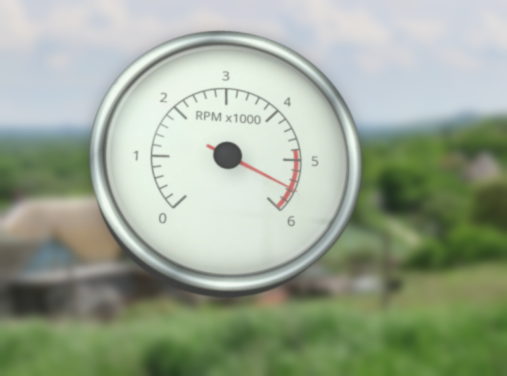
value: 5600 (rpm)
